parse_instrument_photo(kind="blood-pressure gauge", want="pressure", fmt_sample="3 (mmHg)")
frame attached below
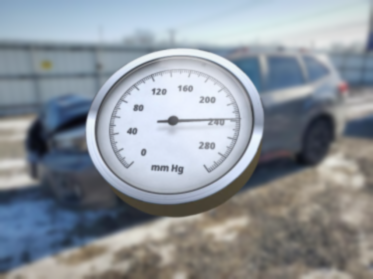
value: 240 (mmHg)
